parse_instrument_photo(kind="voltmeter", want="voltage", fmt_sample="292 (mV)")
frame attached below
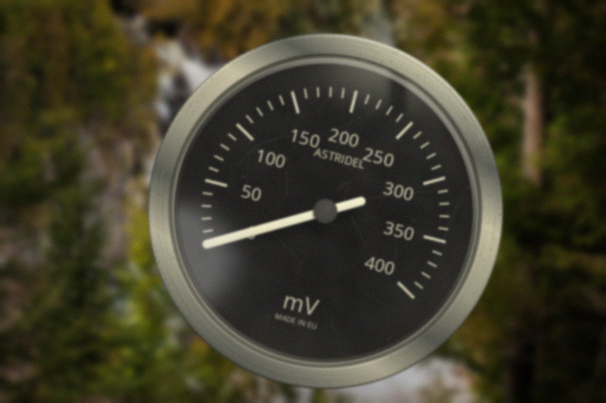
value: 0 (mV)
